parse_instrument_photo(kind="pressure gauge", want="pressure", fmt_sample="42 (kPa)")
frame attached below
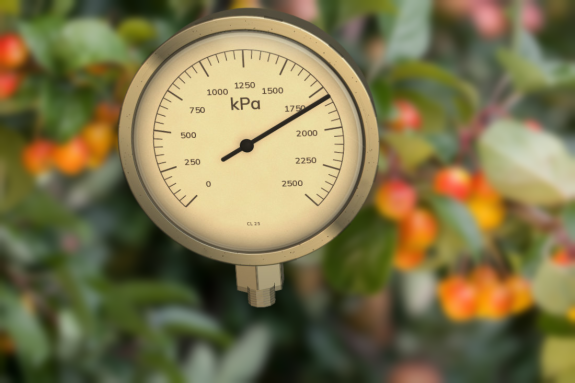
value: 1800 (kPa)
